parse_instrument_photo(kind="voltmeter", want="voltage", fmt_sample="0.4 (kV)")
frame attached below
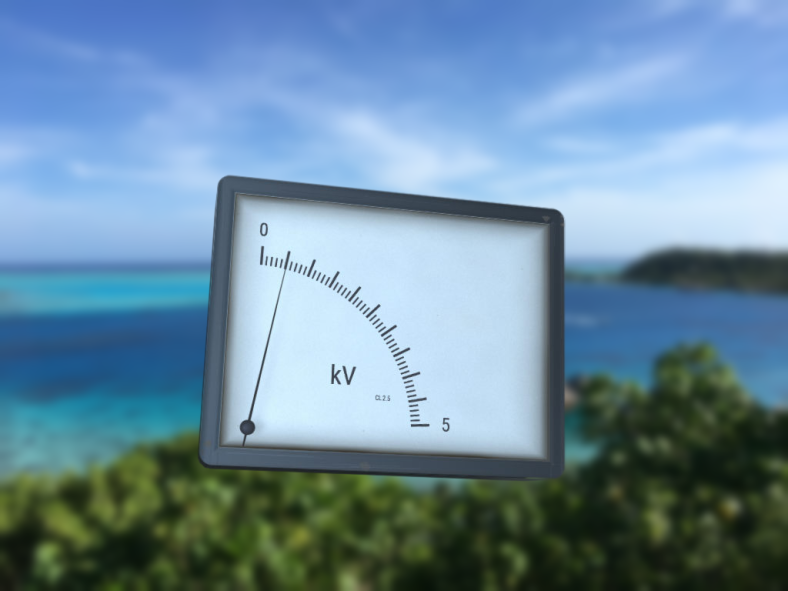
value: 0.5 (kV)
